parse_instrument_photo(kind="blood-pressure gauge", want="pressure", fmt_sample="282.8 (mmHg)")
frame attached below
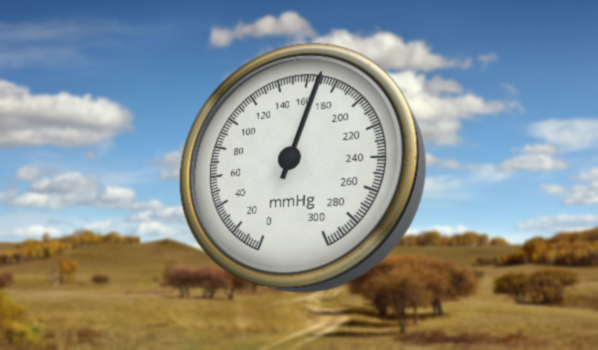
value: 170 (mmHg)
